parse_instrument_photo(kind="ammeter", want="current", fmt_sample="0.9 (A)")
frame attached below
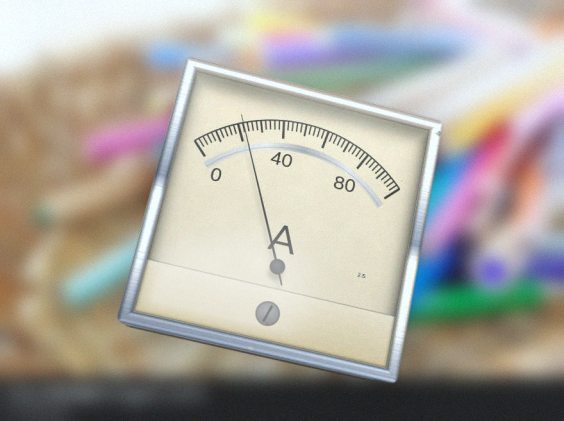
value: 22 (A)
